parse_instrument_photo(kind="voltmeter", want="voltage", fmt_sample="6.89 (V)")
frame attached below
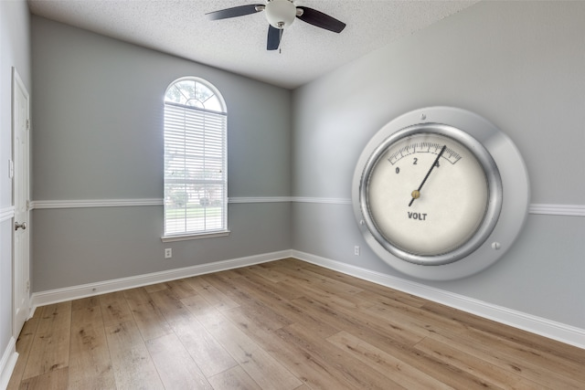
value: 4 (V)
